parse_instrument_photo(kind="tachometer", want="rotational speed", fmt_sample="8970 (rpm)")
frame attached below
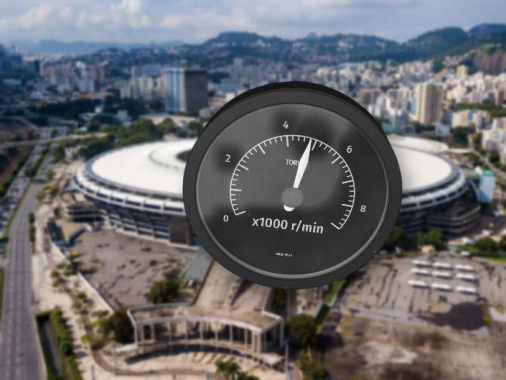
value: 4800 (rpm)
